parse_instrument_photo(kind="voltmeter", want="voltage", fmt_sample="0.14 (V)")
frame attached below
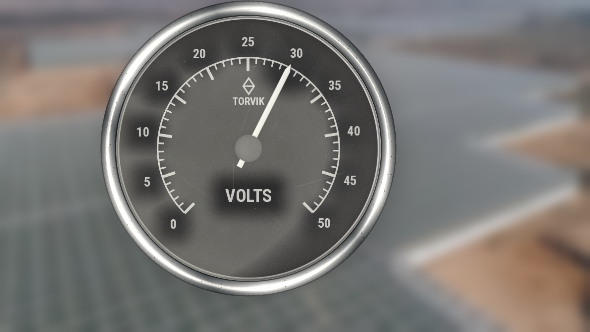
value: 30 (V)
